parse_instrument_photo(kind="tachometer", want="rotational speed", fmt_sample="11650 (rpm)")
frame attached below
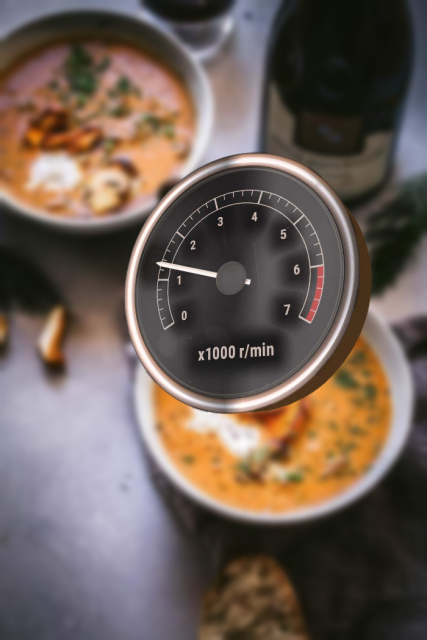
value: 1300 (rpm)
